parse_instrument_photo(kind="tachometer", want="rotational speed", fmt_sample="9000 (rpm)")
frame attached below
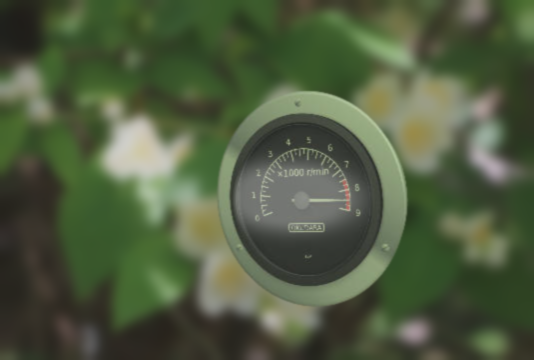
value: 8500 (rpm)
